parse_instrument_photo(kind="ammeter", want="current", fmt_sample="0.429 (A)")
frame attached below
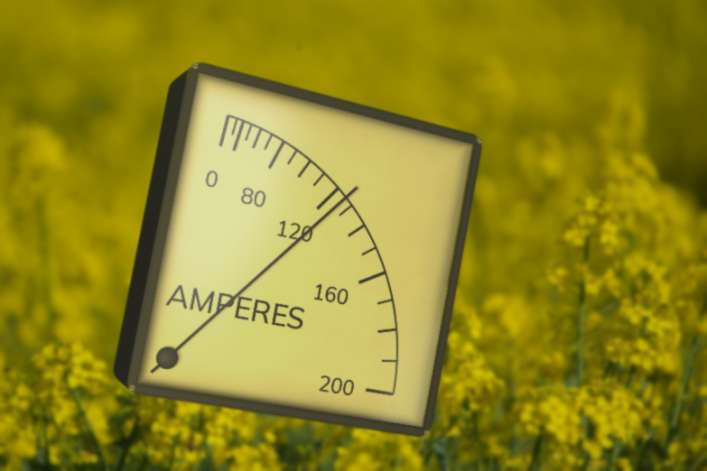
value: 125 (A)
